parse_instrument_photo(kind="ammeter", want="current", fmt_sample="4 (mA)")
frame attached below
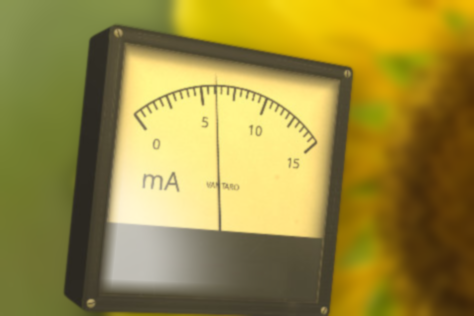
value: 6 (mA)
